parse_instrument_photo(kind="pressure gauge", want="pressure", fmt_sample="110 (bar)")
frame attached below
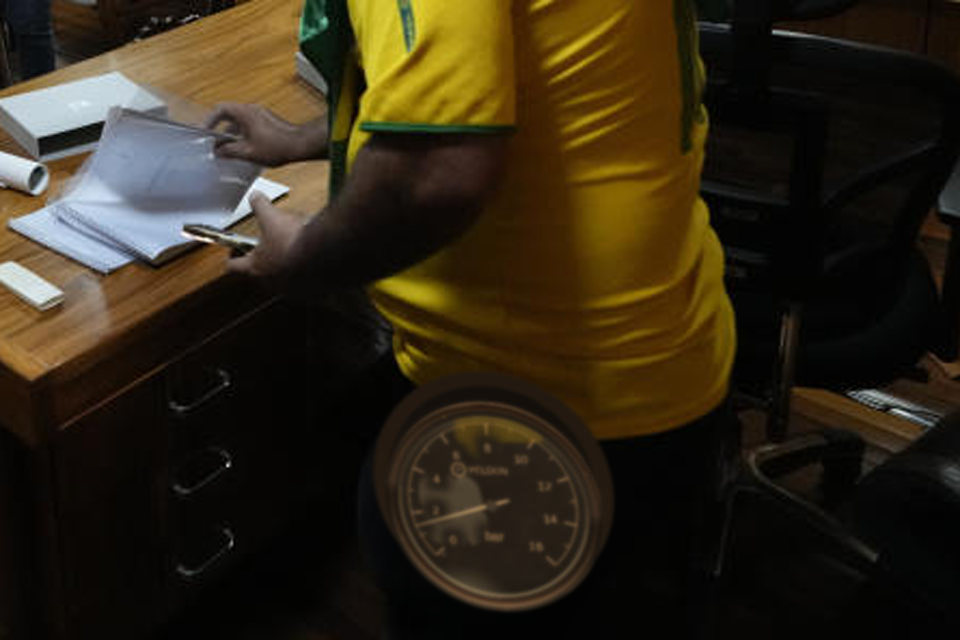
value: 1.5 (bar)
